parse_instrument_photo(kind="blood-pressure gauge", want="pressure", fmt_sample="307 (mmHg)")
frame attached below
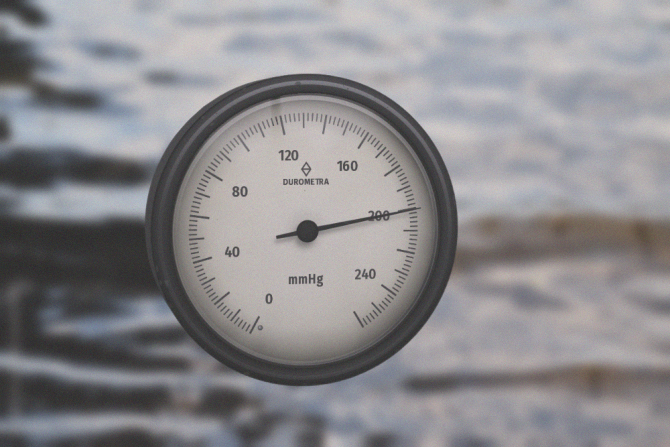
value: 200 (mmHg)
